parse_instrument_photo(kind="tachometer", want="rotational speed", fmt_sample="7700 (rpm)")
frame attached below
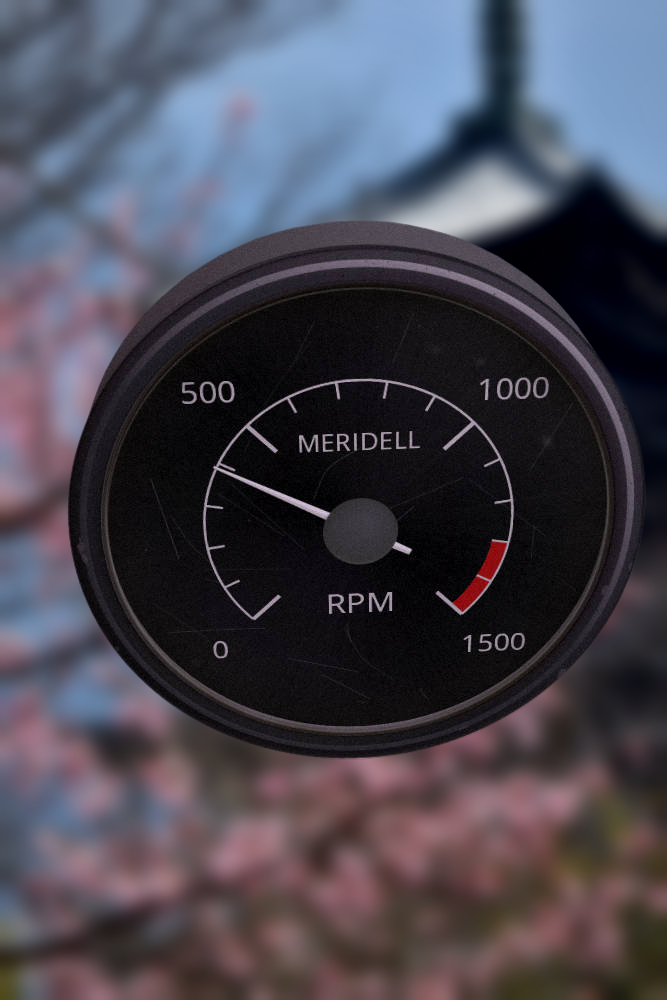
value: 400 (rpm)
